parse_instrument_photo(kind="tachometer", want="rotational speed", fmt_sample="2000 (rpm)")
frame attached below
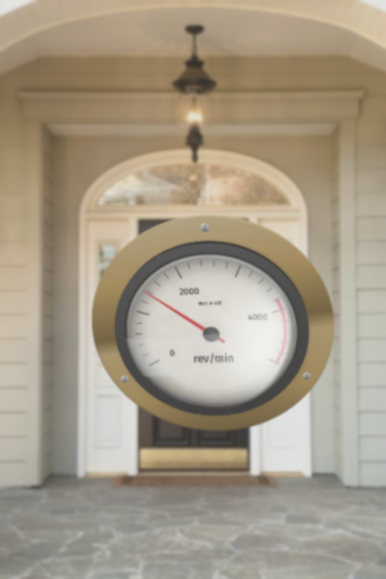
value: 1400 (rpm)
